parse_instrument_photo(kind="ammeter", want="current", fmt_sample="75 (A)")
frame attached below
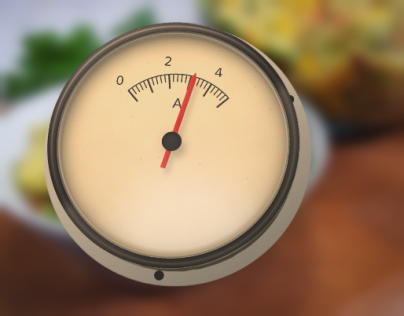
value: 3.2 (A)
